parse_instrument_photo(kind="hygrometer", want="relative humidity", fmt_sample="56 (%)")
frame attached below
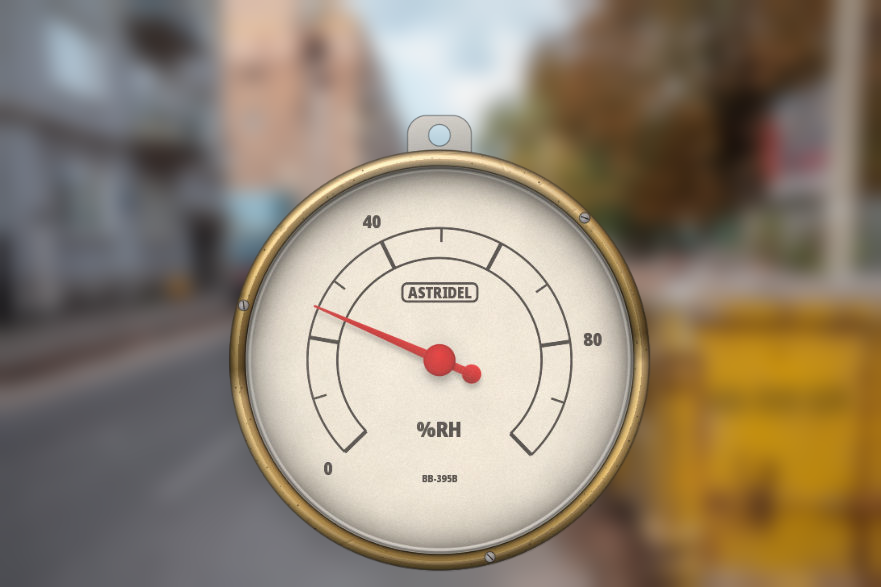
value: 25 (%)
